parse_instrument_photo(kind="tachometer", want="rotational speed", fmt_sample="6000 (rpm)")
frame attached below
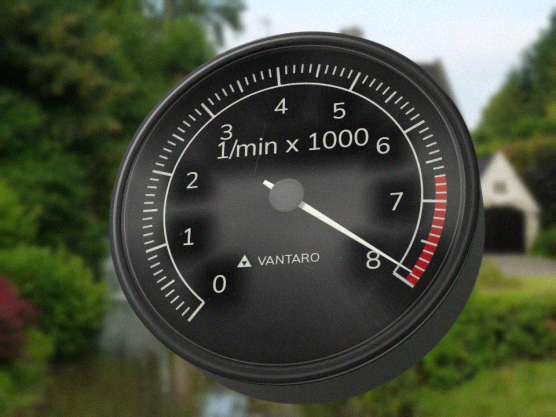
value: 7900 (rpm)
